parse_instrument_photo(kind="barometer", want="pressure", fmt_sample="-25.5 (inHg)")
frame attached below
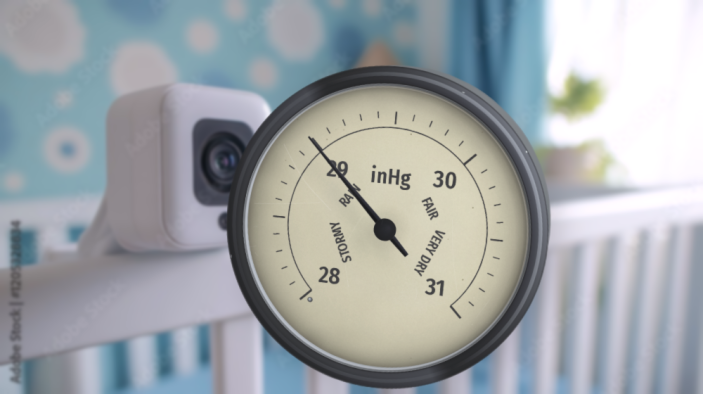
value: 29 (inHg)
